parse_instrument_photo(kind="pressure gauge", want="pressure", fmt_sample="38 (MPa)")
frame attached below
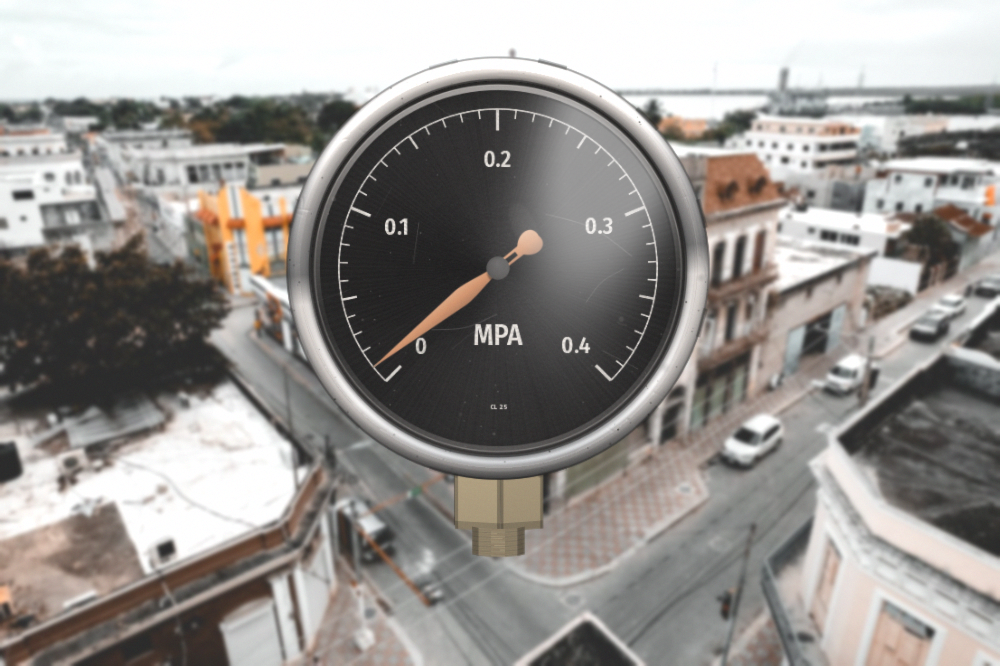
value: 0.01 (MPa)
